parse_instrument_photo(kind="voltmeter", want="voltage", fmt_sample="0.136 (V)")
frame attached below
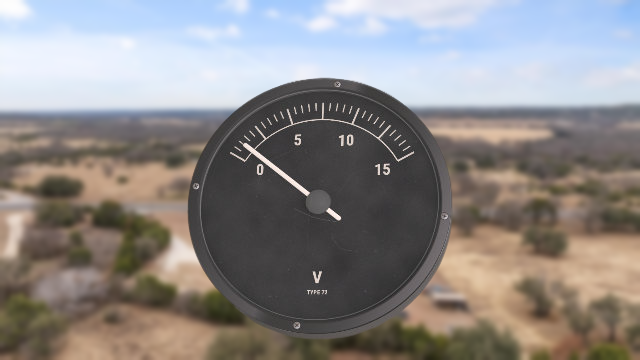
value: 1 (V)
